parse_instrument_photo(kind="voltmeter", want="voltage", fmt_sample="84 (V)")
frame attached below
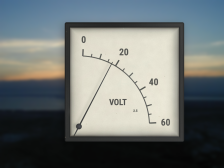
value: 17.5 (V)
